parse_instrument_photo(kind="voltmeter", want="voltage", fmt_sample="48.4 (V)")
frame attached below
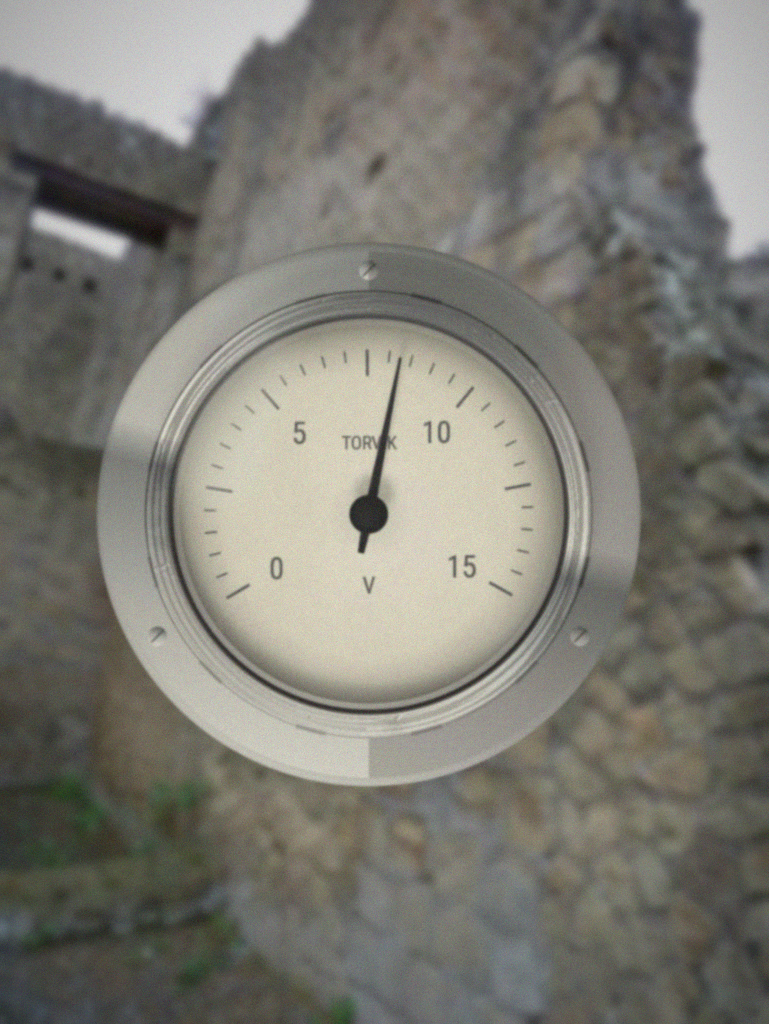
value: 8.25 (V)
